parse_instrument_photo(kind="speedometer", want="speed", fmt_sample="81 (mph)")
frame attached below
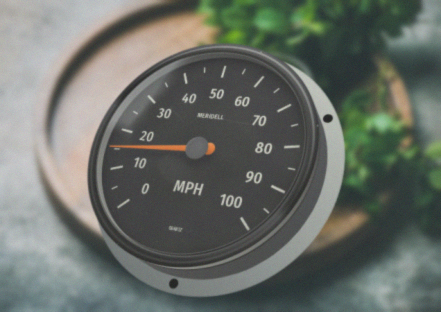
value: 15 (mph)
